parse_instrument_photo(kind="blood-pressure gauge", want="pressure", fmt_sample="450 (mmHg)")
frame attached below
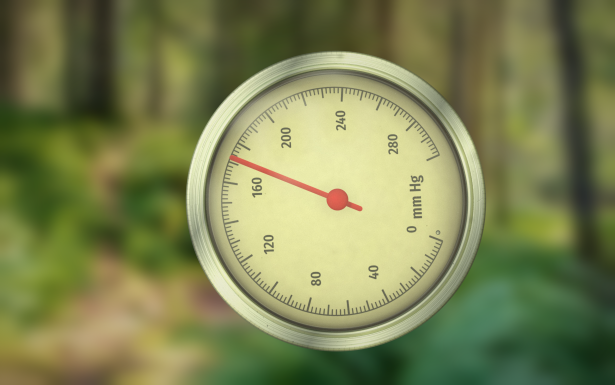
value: 172 (mmHg)
